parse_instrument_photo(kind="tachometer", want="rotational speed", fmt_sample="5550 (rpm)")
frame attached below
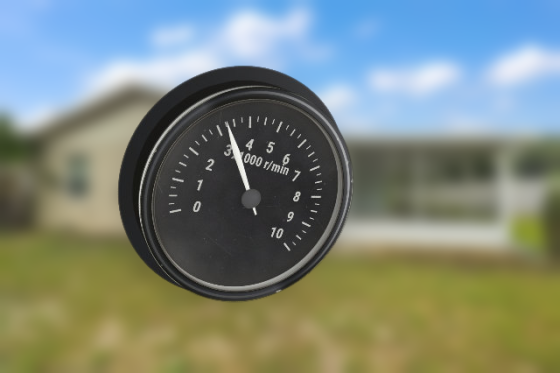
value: 3250 (rpm)
